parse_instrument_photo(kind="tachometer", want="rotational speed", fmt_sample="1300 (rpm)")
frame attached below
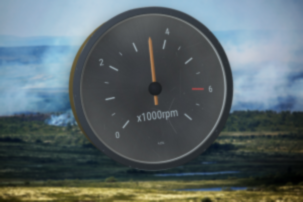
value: 3500 (rpm)
